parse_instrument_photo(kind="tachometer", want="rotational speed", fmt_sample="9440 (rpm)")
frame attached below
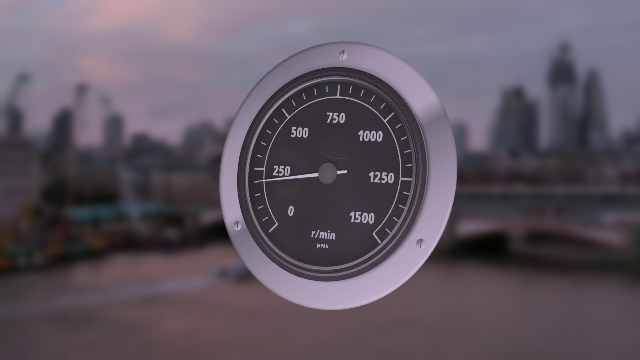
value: 200 (rpm)
